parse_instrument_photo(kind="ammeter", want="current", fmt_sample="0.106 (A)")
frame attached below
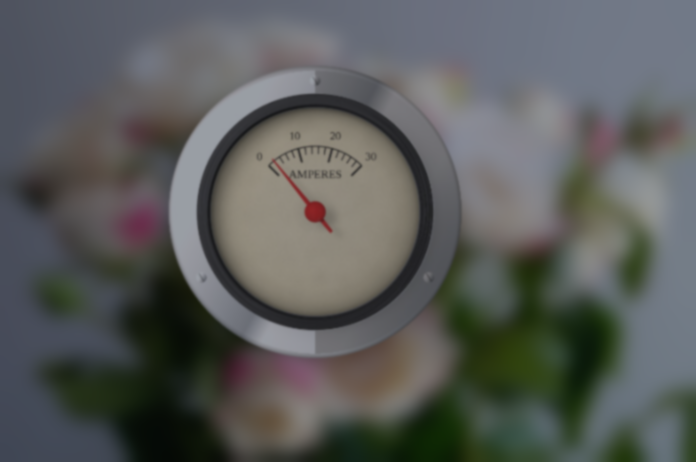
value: 2 (A)
